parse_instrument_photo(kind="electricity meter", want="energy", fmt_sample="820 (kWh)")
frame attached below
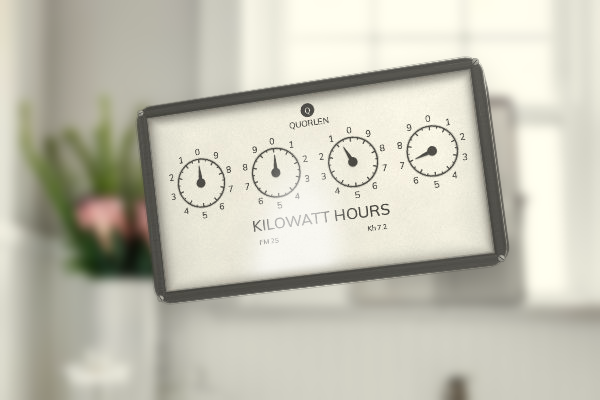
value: 7 (kWh)
